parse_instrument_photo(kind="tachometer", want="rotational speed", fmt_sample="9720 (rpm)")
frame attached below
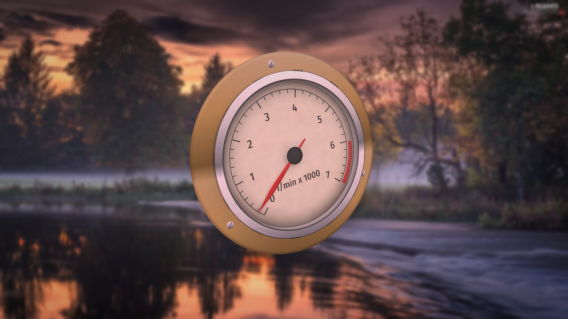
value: 200 (rpm)
